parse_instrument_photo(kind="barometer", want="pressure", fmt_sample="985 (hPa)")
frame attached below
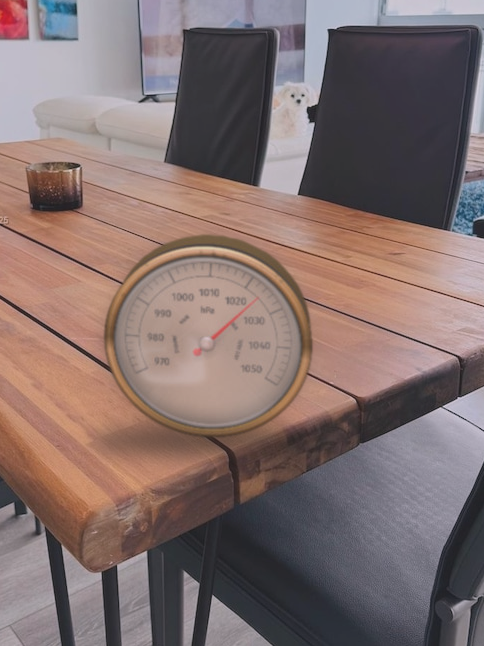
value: 1024 (hPa)
